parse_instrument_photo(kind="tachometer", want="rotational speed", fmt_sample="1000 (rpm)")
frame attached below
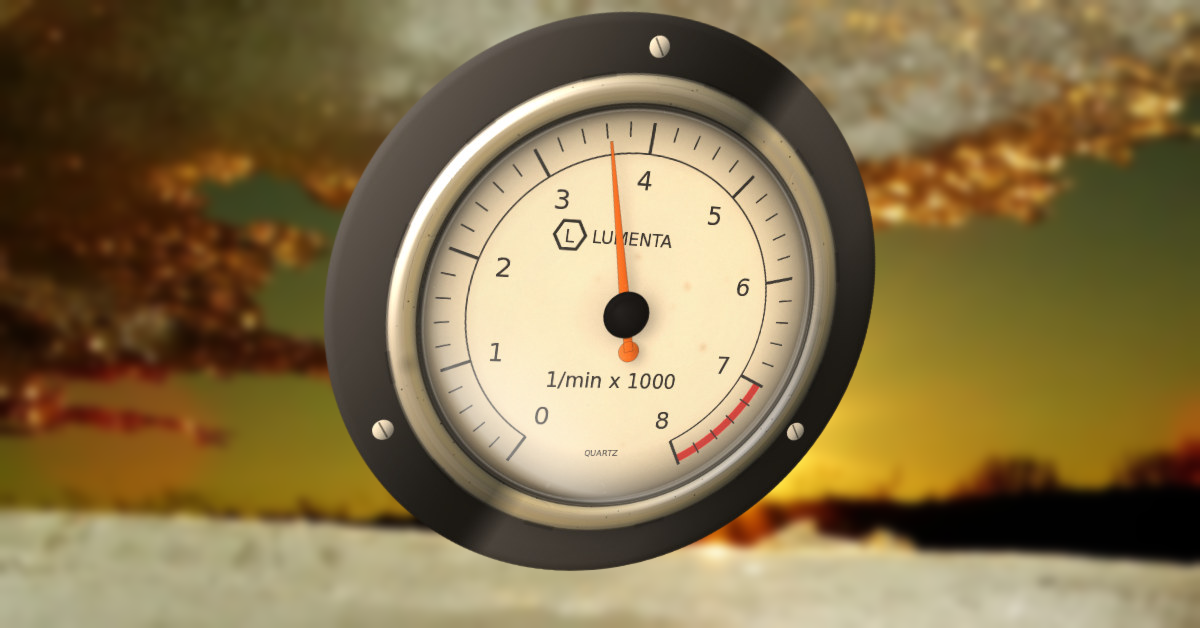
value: 3600 (rpm)
